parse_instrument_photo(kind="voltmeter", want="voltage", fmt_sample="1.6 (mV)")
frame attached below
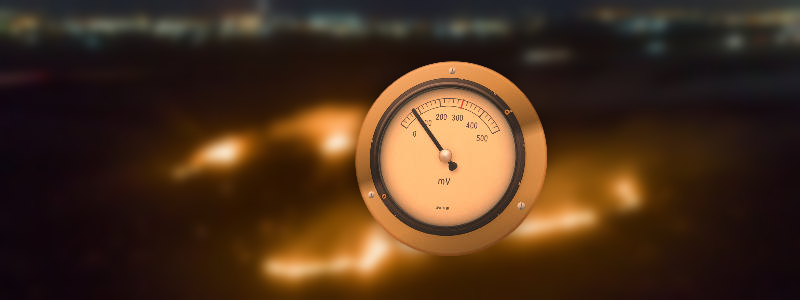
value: 80 (mV)
